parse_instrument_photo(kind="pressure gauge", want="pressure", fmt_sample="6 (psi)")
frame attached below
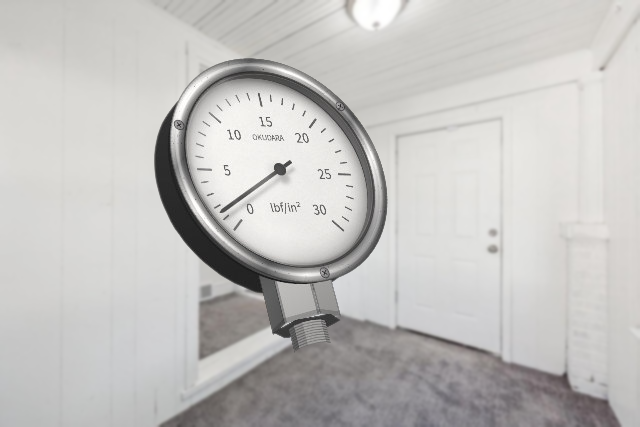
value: 1.5 (psi)
